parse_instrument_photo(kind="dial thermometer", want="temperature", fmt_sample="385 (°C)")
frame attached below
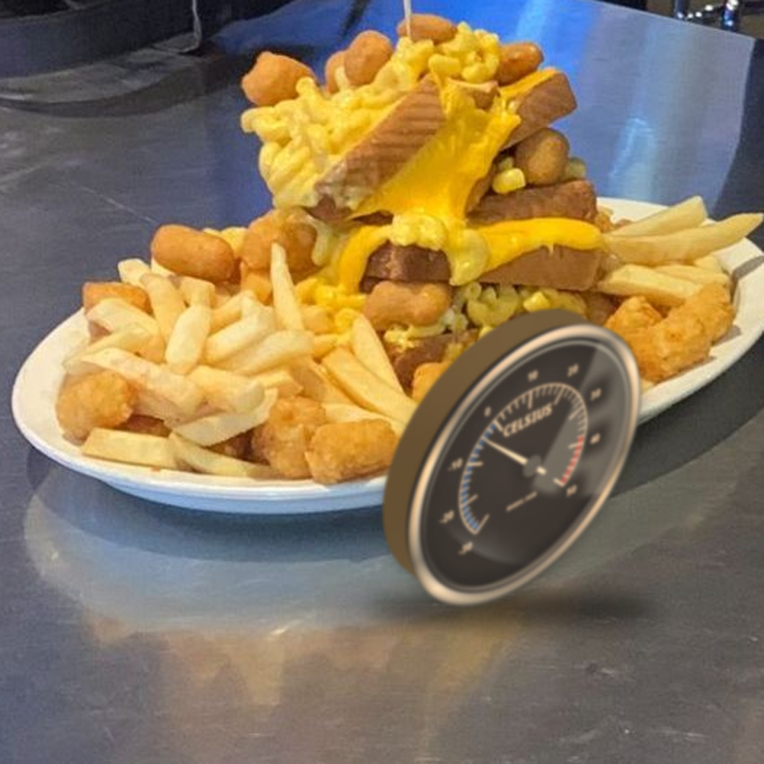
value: -4 (°C)
